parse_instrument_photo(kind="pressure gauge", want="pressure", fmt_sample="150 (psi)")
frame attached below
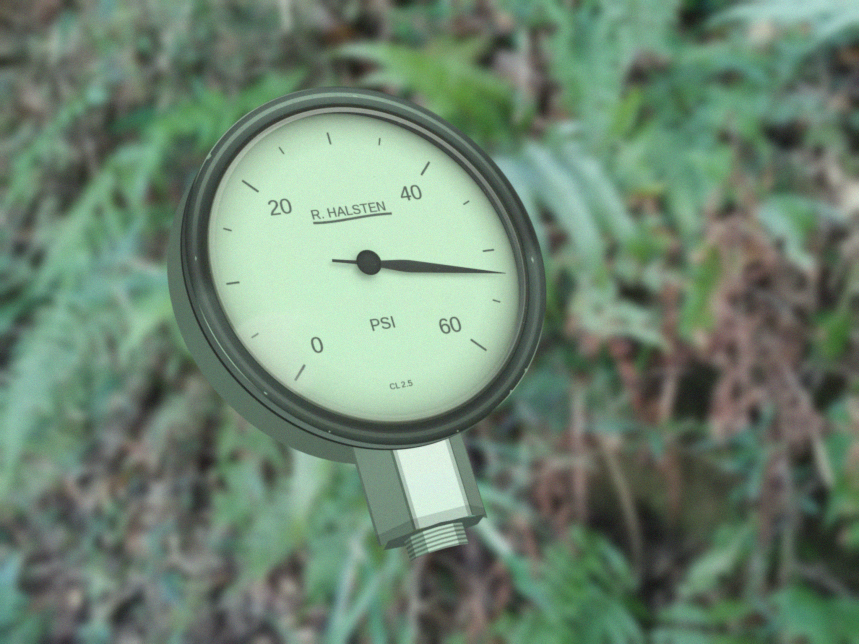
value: 52.5 (psi)
